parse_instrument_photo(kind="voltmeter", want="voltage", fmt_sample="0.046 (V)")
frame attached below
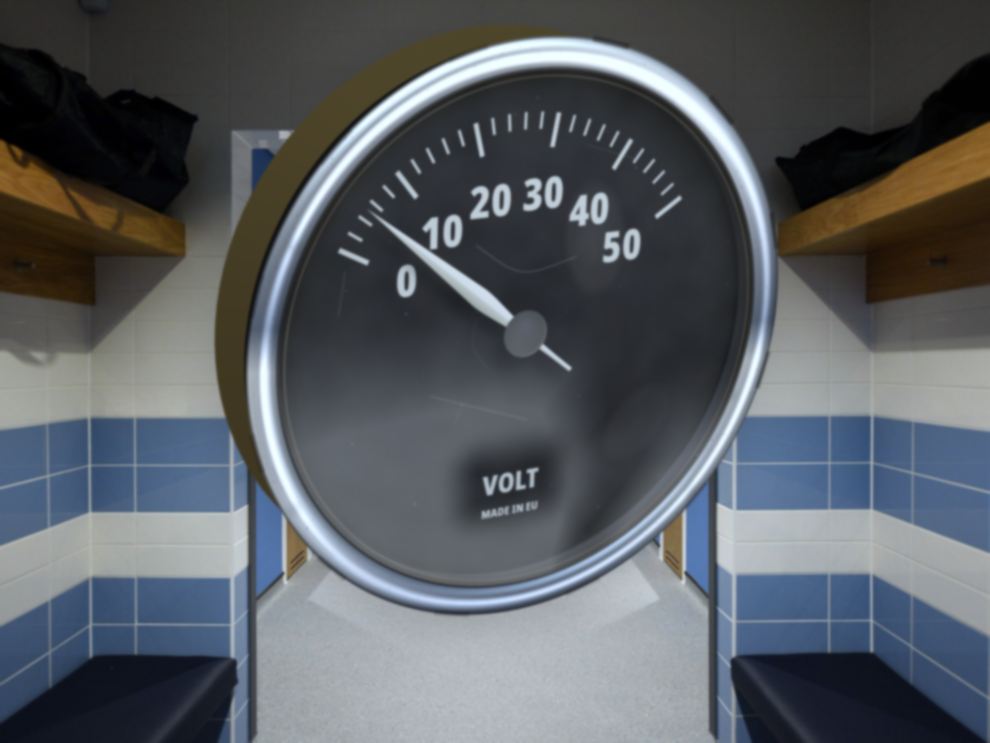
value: 5 (V)
